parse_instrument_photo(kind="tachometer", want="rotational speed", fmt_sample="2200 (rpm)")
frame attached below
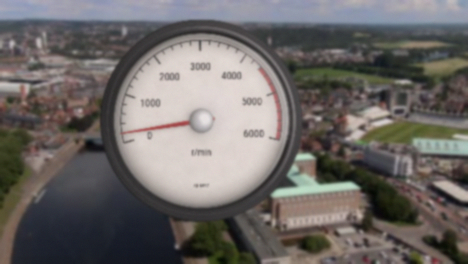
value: 200 (rpm)
